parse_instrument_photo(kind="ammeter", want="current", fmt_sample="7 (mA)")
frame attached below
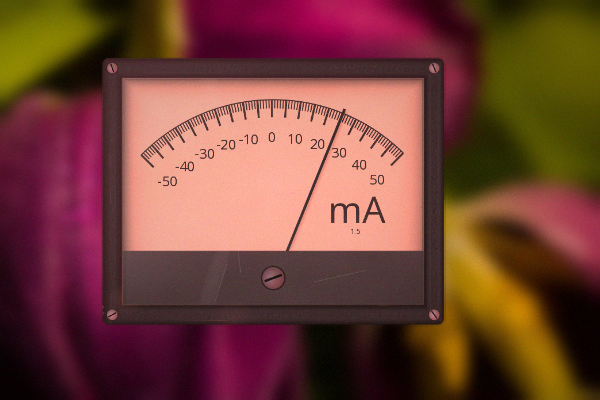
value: 25 (mA)
